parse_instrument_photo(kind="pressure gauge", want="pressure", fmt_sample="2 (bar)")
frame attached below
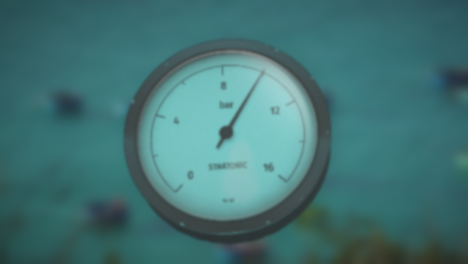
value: 10 (bar)
